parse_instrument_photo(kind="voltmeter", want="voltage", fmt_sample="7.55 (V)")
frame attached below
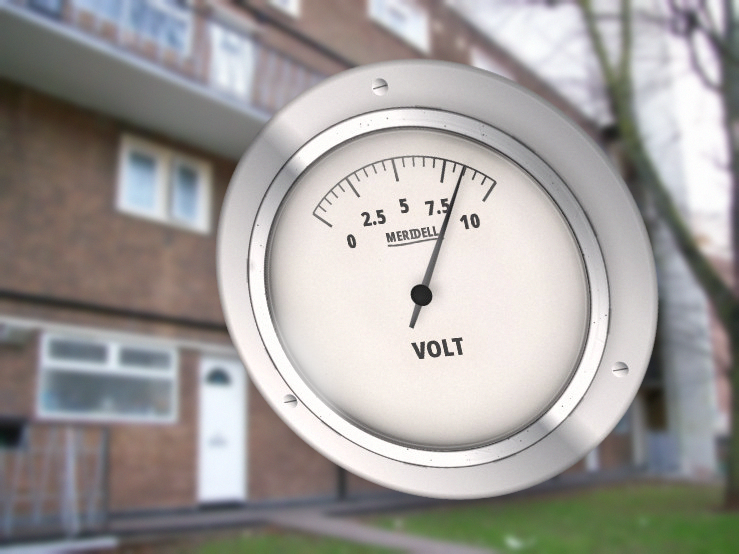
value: 8.5 (V)
